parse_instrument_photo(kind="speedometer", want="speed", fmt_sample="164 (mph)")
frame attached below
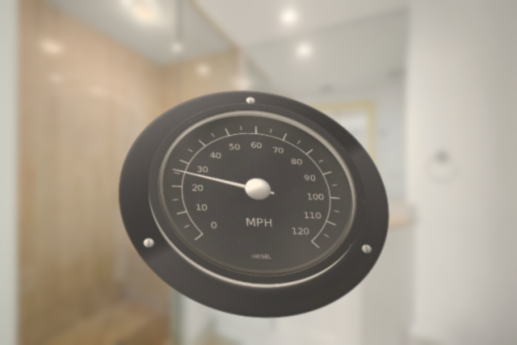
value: 25 (mph)
